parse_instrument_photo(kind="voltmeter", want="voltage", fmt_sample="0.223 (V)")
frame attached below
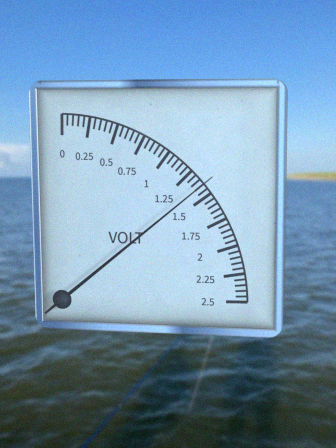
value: 1.4 (V)
